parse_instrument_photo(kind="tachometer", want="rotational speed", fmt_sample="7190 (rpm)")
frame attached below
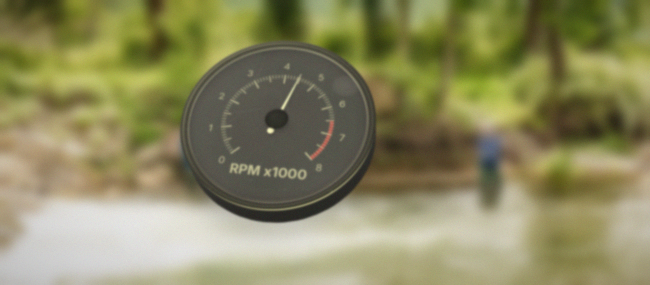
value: 4500 (rpm)
